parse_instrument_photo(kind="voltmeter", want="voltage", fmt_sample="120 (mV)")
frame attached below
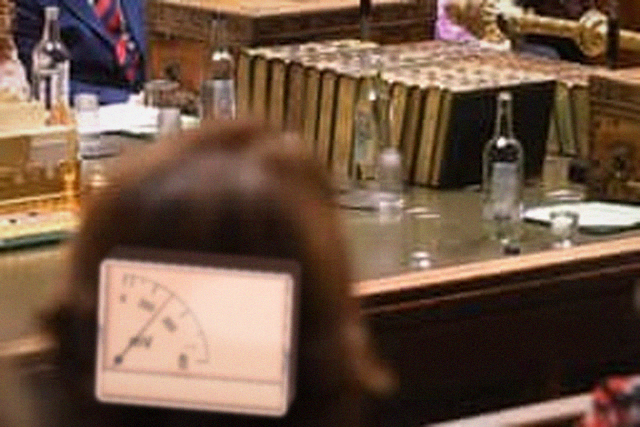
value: 250 (mV)
